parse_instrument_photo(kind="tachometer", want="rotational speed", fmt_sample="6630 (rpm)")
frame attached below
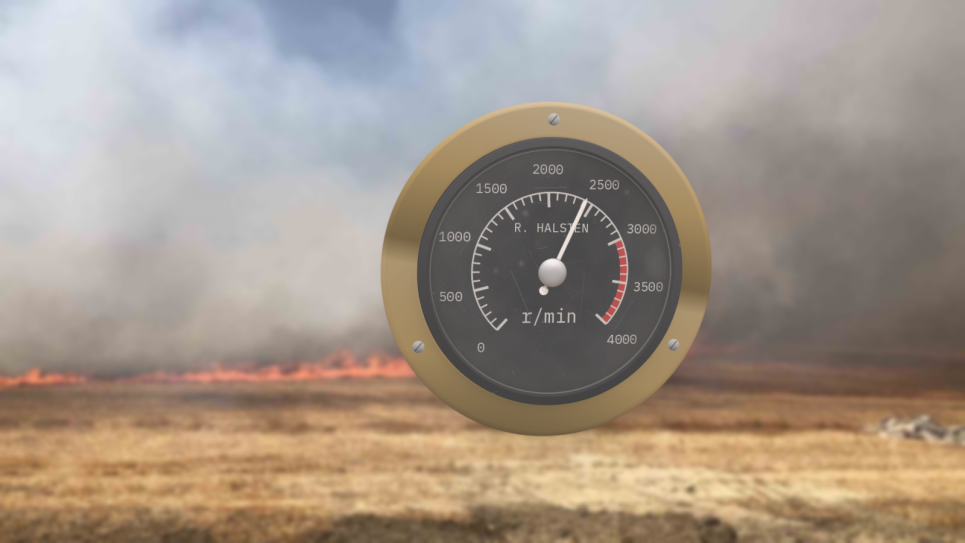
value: 2400 (rpm)
